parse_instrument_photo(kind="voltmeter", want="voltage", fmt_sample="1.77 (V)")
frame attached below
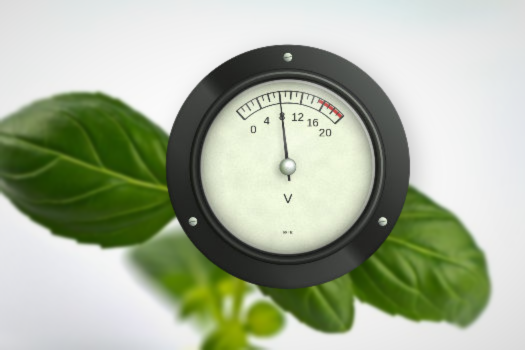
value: 8 (V)
